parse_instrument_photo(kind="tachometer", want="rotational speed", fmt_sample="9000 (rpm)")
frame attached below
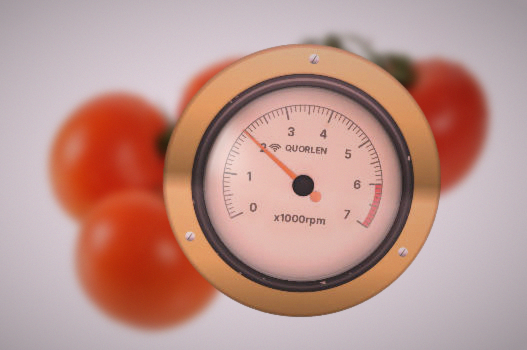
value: 2000 (rpm)
